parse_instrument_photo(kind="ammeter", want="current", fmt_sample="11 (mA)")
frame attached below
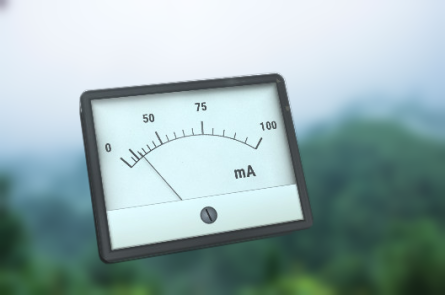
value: 30 (mA)
